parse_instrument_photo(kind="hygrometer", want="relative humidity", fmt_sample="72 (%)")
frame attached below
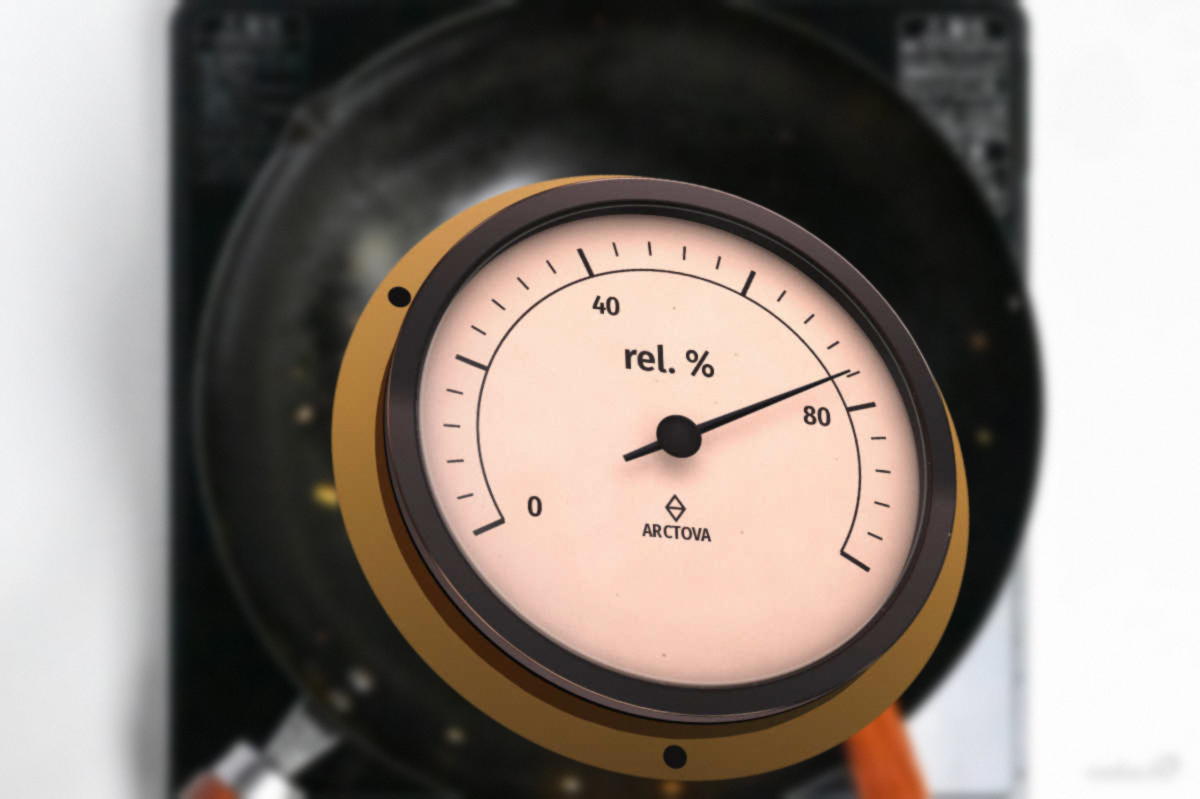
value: 76 (%)
